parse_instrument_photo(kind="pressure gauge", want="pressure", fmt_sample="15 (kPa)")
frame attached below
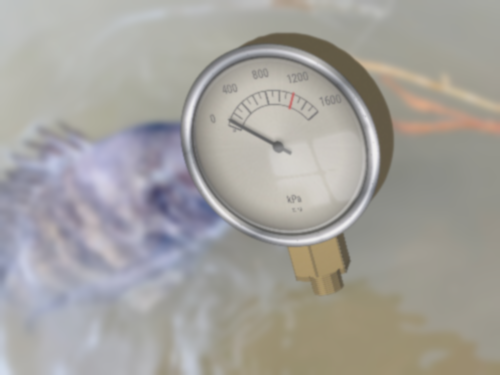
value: 100 (kPa)
